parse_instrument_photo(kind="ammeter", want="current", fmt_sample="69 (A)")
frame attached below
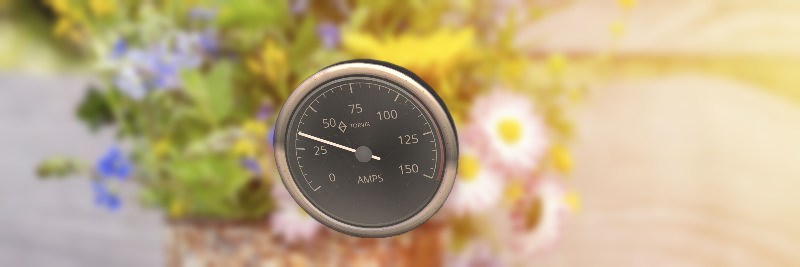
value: 35 (A)
